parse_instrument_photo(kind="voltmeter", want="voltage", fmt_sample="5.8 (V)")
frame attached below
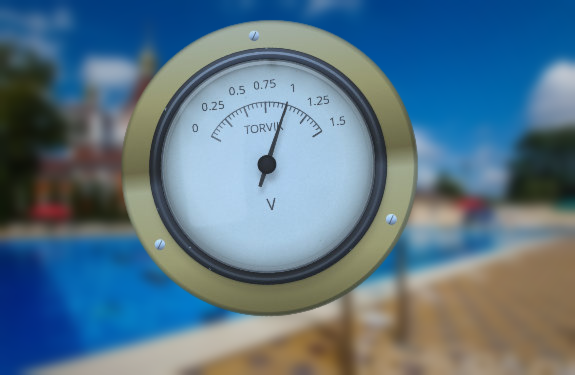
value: 1 (V)
